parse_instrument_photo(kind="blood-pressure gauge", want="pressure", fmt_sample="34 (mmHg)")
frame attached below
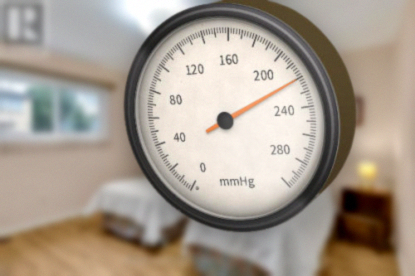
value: 220 (mmHg)
